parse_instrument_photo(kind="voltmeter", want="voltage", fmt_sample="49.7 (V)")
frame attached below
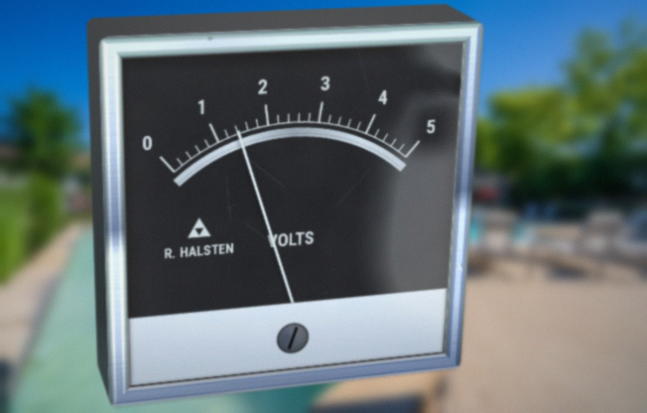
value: 1.4 (V)
